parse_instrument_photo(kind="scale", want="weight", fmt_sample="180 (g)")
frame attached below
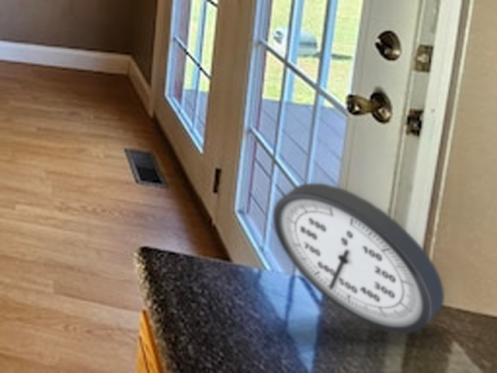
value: 550 (g)
